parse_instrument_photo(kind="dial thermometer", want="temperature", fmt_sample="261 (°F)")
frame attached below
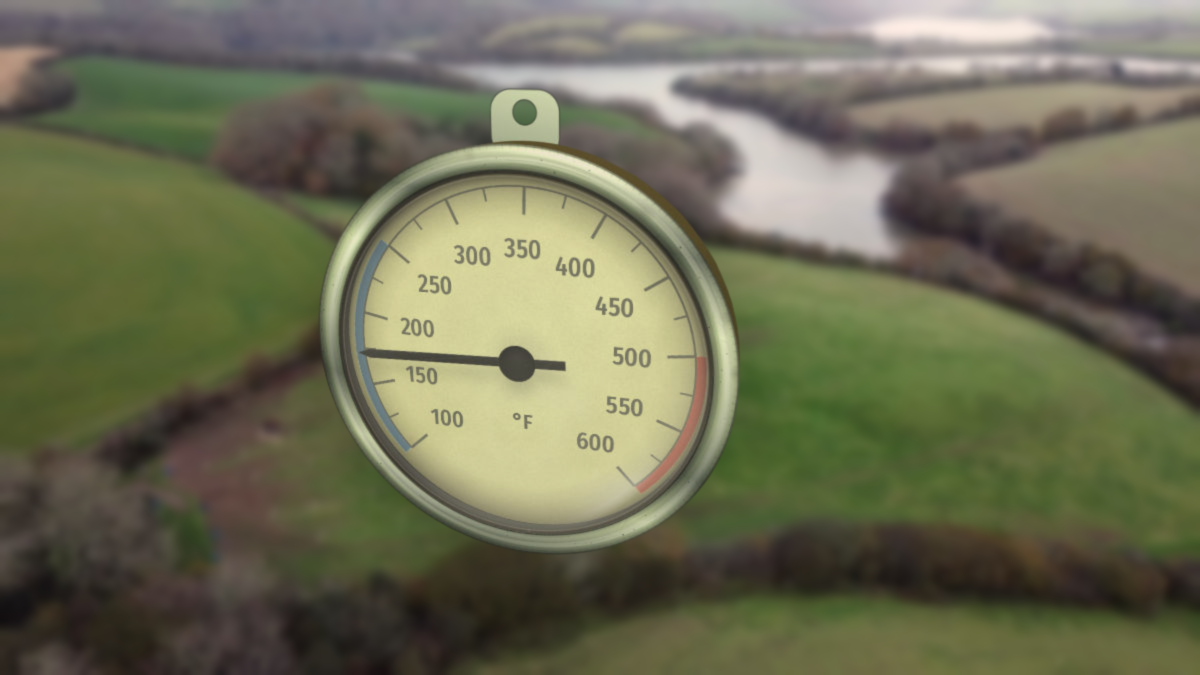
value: 175 (°F)
